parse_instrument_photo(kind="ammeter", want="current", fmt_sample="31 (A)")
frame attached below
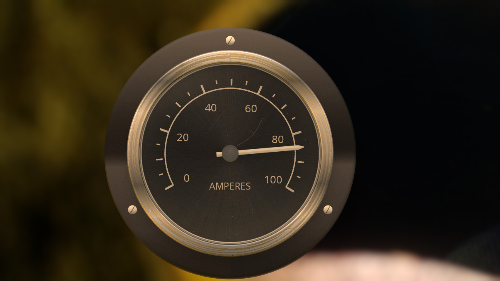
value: 85 (A)
